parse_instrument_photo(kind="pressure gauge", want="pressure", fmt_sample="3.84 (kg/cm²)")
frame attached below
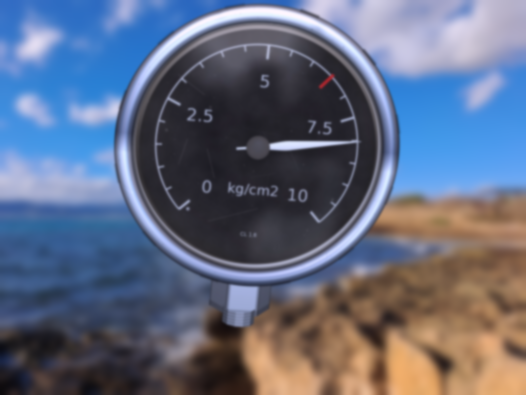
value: 8 (kg/cm²)
